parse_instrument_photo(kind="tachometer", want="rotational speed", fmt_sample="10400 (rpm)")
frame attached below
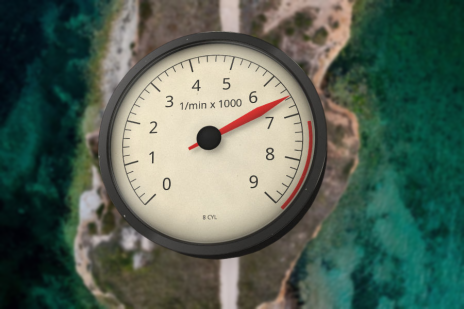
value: 6600 (rpm)
